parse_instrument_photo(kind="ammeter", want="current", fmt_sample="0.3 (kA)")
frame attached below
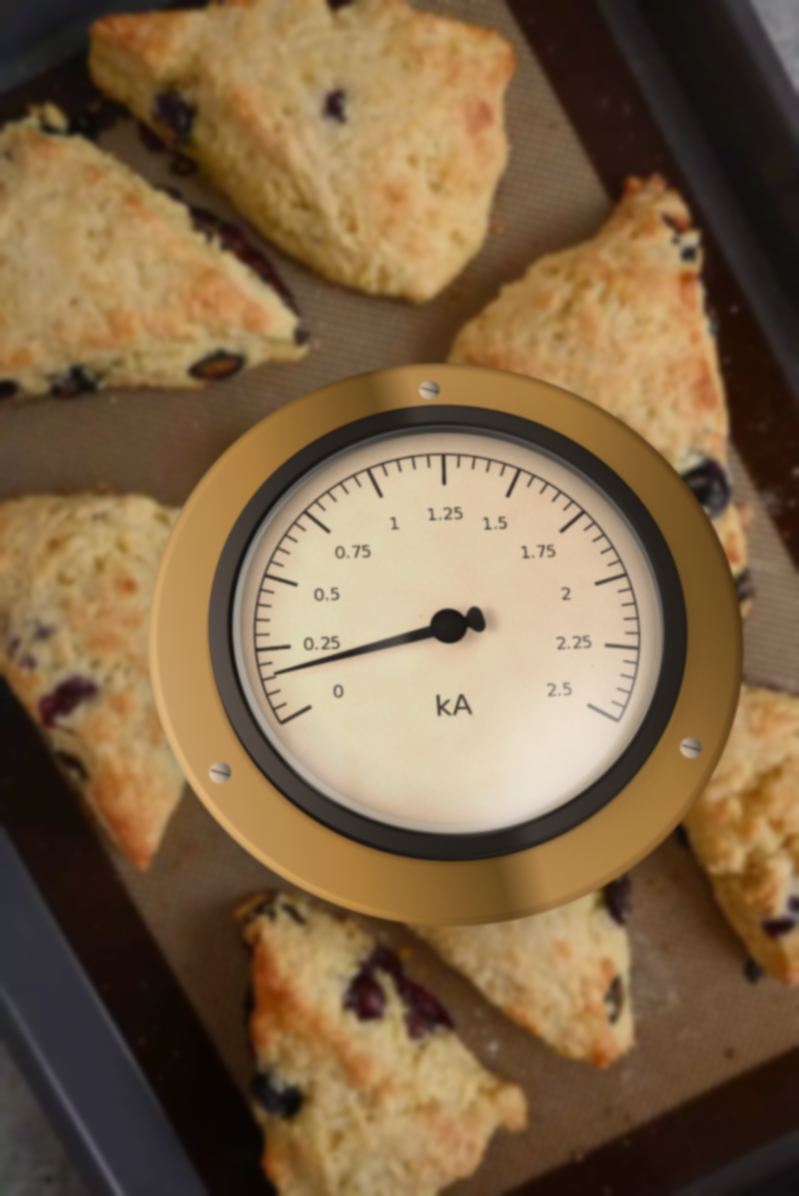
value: 0.15 (kA)
